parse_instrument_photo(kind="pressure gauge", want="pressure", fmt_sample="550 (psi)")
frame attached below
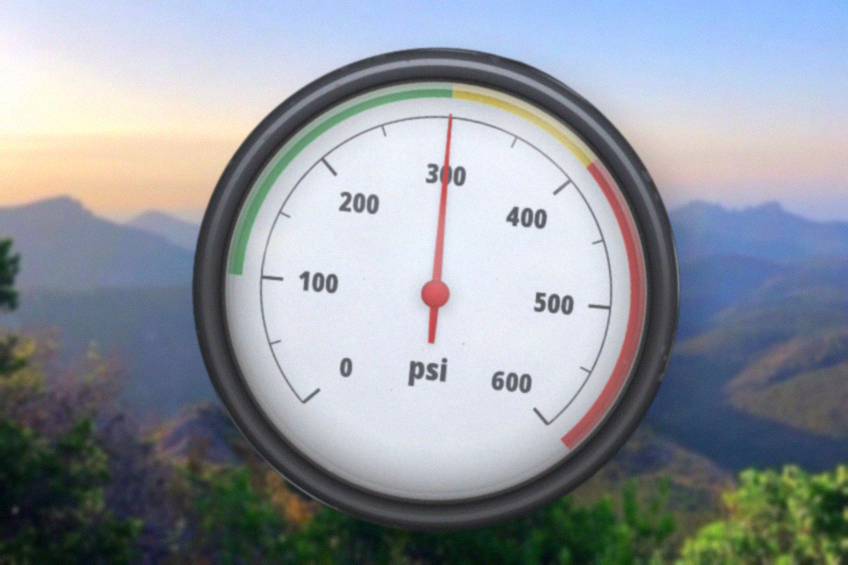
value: 300 (psi)
